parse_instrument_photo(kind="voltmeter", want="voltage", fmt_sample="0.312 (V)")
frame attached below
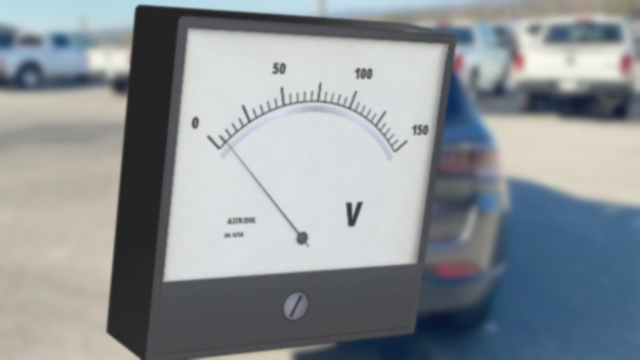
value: 5 (V)
